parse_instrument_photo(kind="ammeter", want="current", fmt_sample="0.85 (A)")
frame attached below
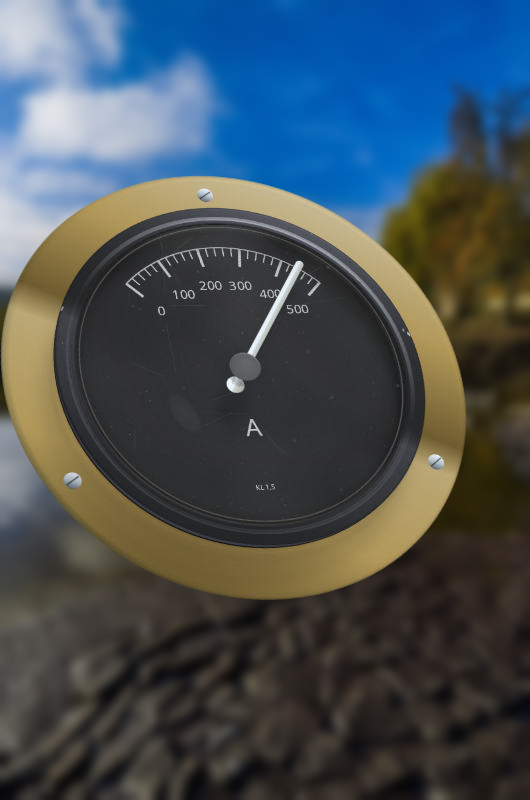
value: 440 (A)
